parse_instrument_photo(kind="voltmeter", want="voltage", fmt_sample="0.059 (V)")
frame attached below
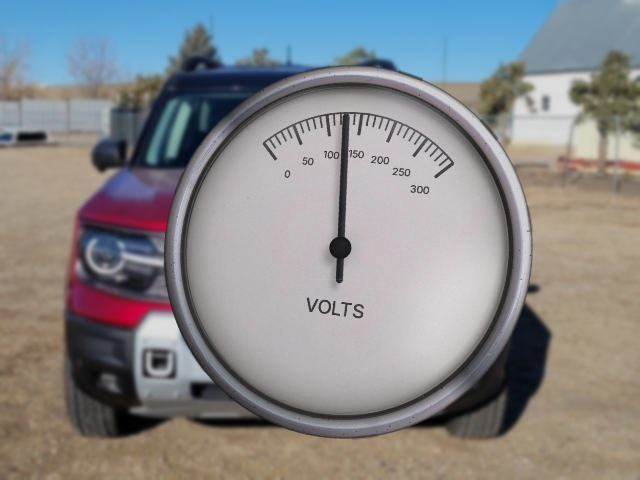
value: 130 (V)
